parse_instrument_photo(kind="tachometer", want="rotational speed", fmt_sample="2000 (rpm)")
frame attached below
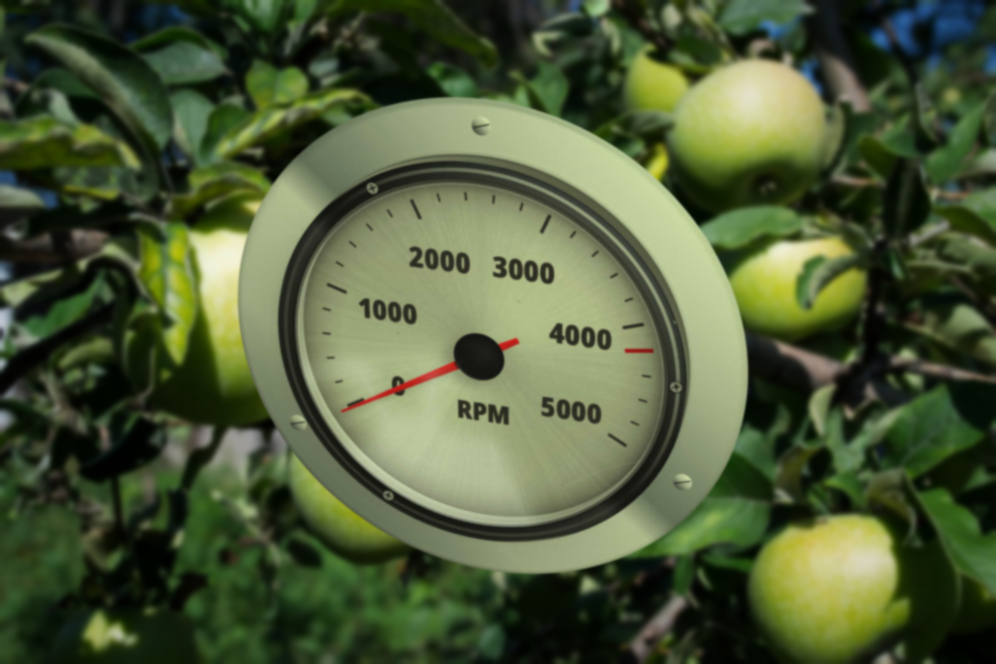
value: 0 (rpm)
